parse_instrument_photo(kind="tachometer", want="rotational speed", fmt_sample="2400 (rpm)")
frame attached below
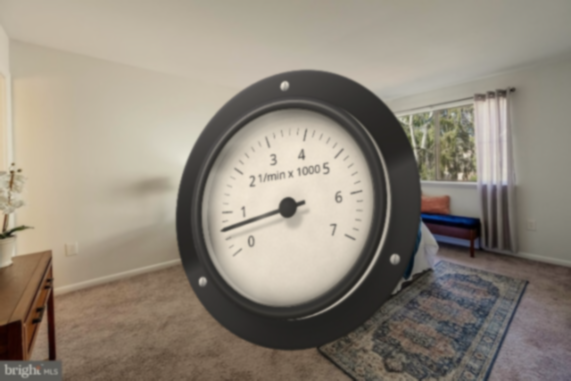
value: 600 (rpm)
